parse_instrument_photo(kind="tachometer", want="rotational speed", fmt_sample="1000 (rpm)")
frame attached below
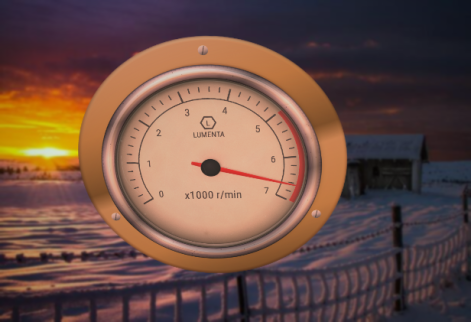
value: 6600 (rpm)
